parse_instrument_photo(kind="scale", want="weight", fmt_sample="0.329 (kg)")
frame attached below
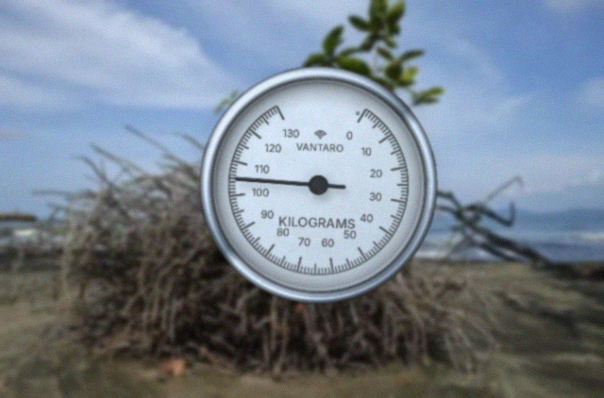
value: 105 (kg)
